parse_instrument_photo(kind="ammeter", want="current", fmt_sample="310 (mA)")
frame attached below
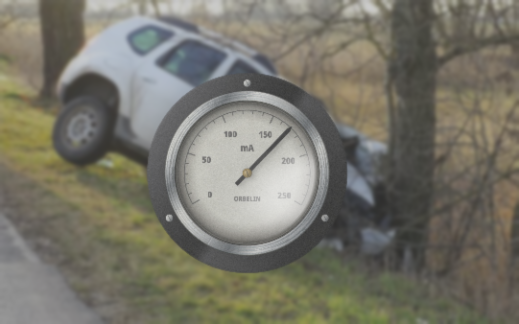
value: 170 (mA)
